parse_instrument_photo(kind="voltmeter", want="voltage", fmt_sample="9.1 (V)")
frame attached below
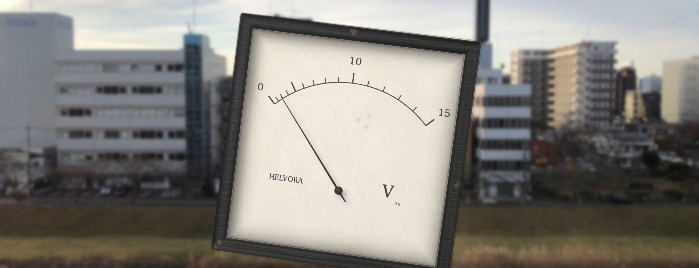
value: 3 (V)
